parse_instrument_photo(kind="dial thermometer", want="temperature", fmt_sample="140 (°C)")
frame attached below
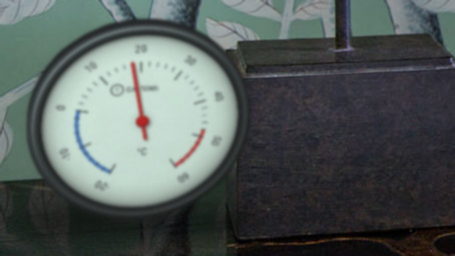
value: 18 (°C)
